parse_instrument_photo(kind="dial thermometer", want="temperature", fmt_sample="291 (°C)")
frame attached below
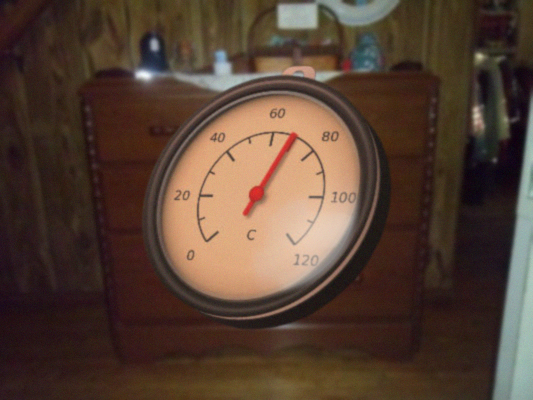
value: 70 (°C)
